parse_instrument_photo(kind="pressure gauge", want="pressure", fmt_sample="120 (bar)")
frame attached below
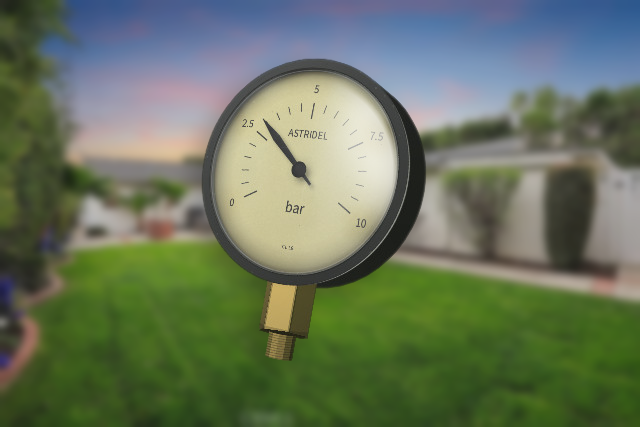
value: 3 (bar)
